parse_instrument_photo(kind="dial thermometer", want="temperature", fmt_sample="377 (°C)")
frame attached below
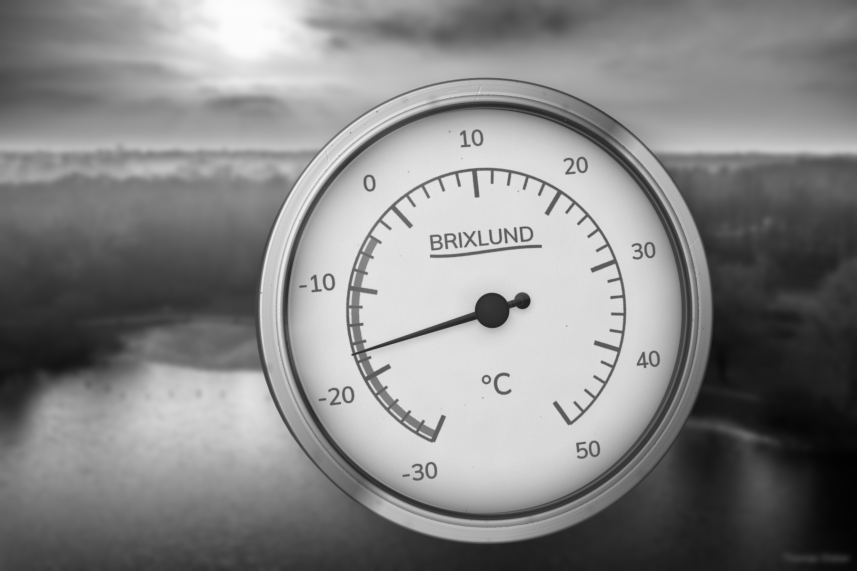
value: -17 (°C)
